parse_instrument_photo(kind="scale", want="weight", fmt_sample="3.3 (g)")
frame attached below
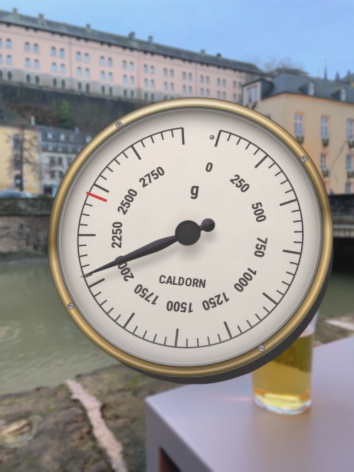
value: 2050 (g)
